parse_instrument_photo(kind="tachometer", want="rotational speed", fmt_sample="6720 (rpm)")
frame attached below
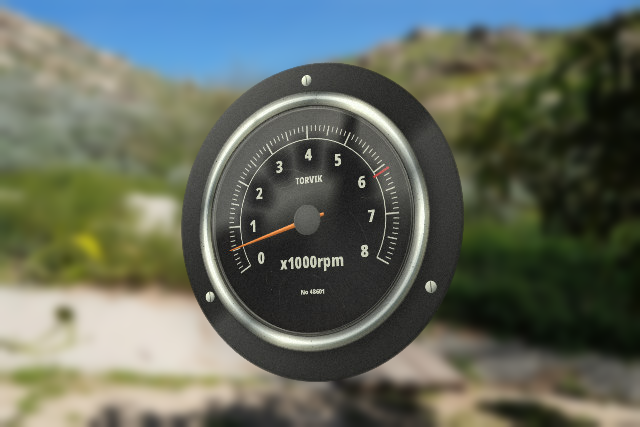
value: 500 (rpm)
